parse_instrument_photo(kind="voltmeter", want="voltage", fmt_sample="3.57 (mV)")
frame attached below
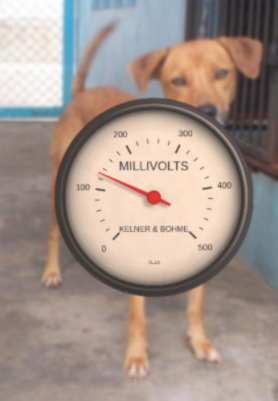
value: 130 (mV)
